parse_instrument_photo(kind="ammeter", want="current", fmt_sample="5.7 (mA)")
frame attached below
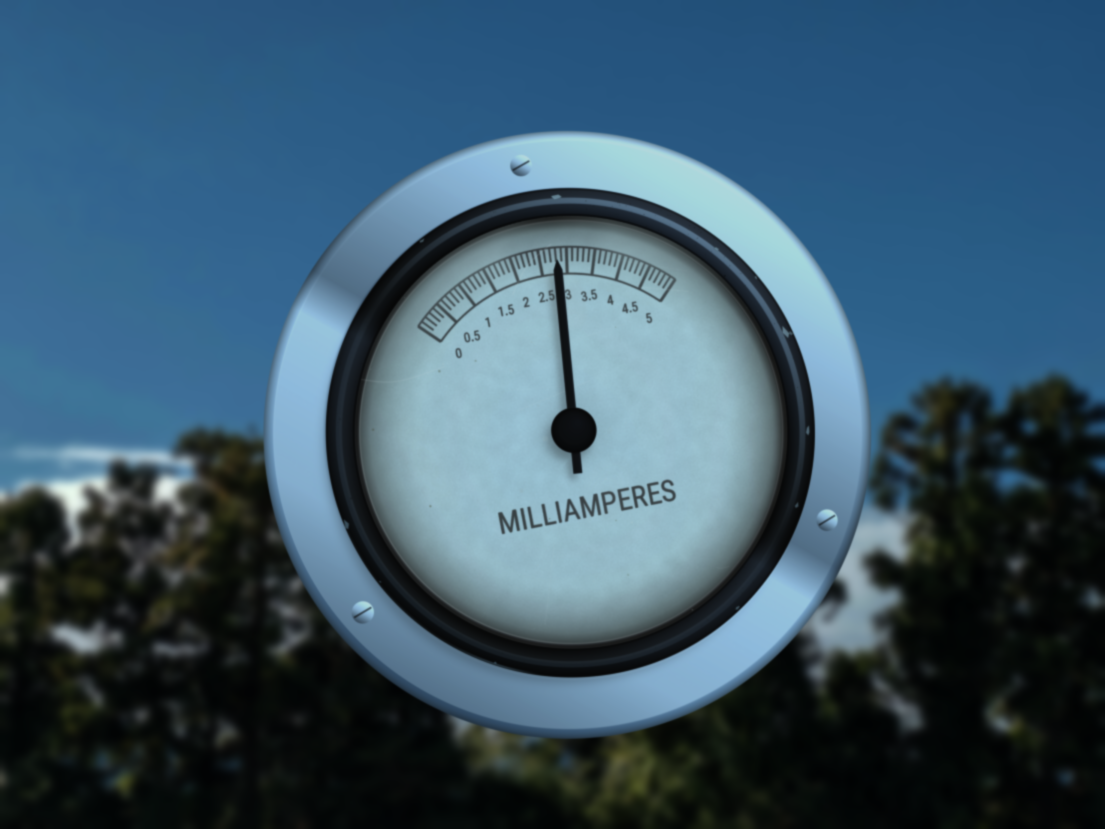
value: 2.8 (mA)
